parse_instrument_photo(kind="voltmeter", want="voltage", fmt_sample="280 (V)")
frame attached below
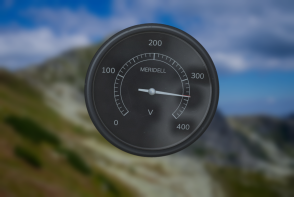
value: 340 (V)
